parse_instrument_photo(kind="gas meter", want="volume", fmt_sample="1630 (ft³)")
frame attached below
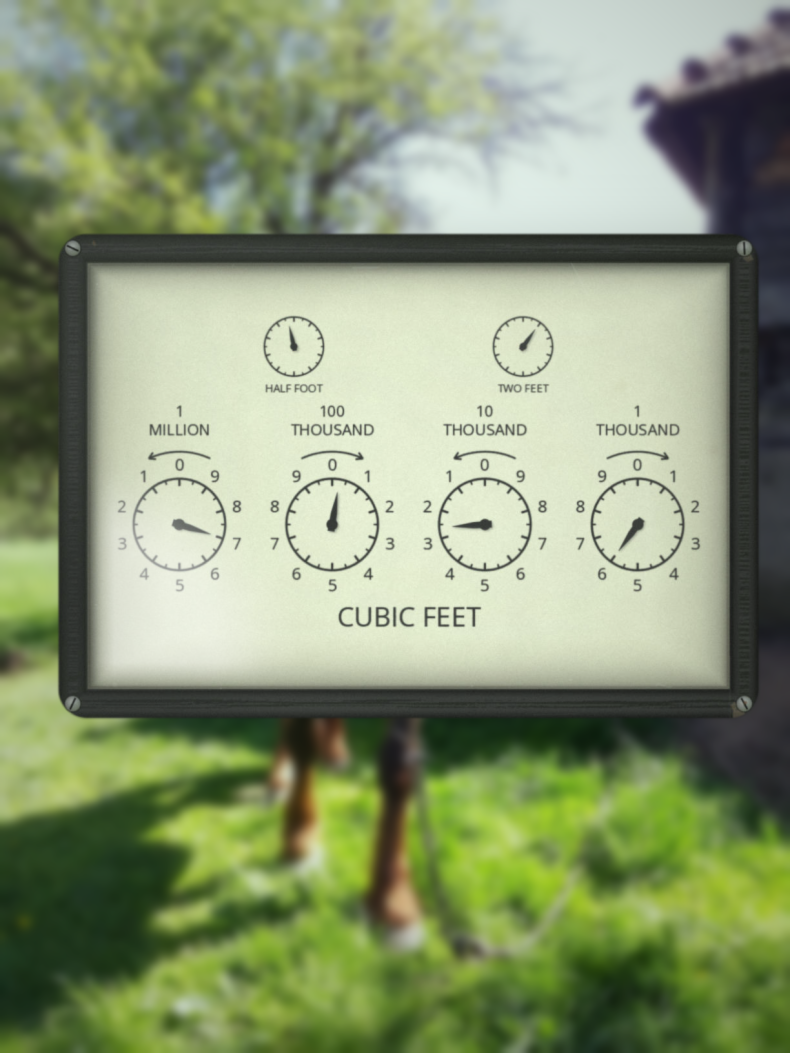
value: 702600 (ft³)
